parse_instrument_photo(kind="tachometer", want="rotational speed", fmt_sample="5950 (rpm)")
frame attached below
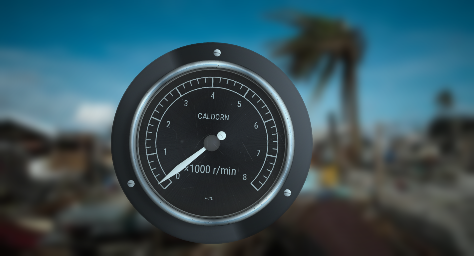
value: 200 (rpm)
